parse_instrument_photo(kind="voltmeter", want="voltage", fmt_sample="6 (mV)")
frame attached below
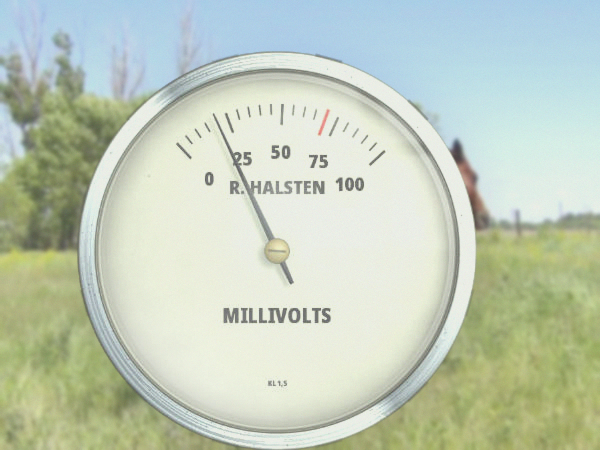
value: 20 (mV)
